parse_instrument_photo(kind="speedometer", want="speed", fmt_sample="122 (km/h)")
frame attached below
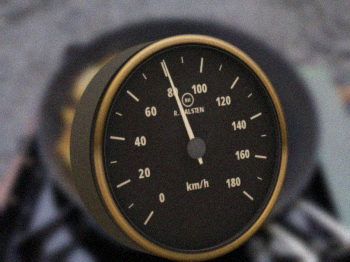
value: 80 (km/h)
